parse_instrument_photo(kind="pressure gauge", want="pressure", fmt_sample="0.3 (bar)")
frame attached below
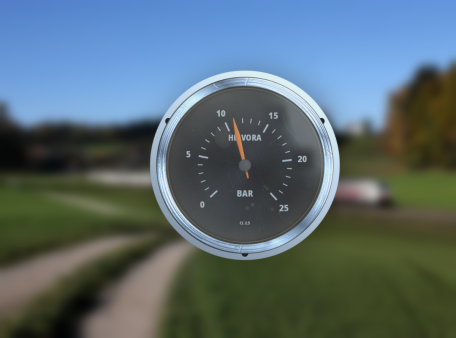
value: 11 (bar)
